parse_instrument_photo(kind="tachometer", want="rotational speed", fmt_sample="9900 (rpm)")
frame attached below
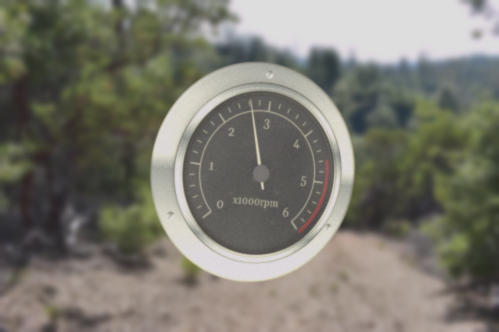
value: 2600 (rpm)
